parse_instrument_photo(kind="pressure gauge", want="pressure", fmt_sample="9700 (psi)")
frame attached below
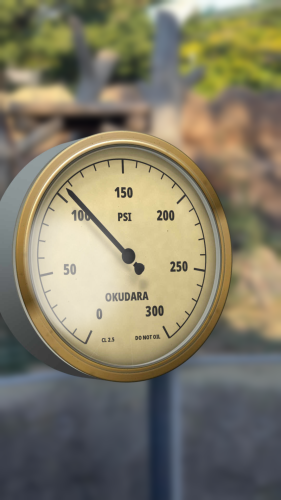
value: 105 (psi)
